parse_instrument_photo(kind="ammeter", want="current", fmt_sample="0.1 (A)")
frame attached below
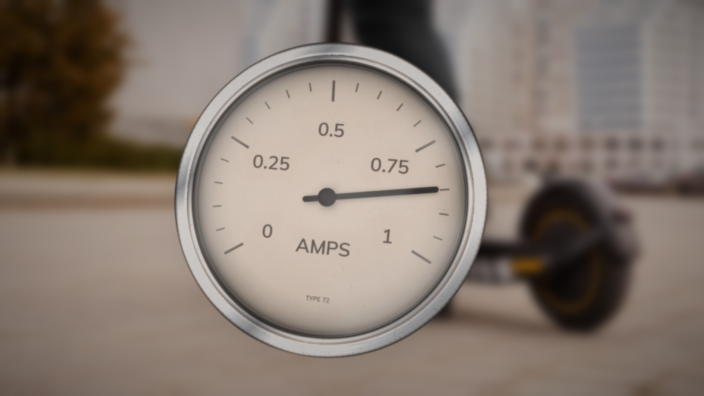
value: 0.85 (A)
